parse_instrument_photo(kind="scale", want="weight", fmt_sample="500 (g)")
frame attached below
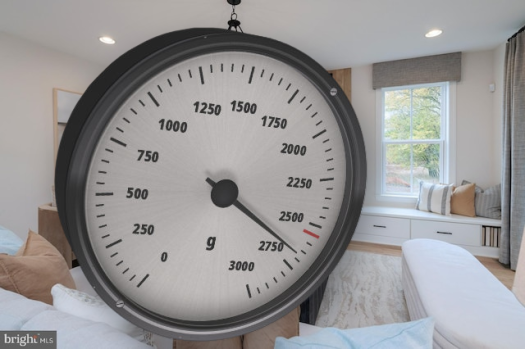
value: 2675 (g)
